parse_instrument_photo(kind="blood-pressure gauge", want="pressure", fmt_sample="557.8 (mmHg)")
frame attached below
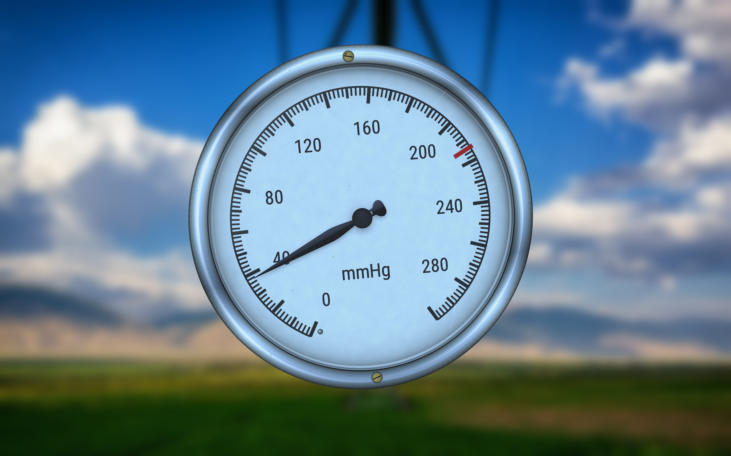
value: 38 (mmHg)
